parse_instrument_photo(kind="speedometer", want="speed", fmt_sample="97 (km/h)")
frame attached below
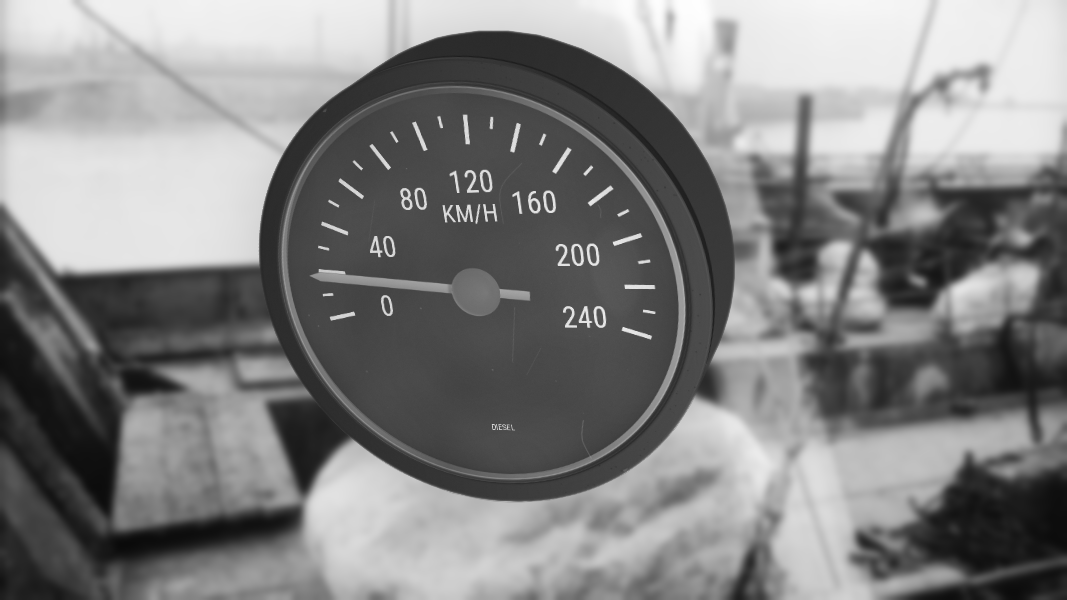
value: 20 (km/h)
